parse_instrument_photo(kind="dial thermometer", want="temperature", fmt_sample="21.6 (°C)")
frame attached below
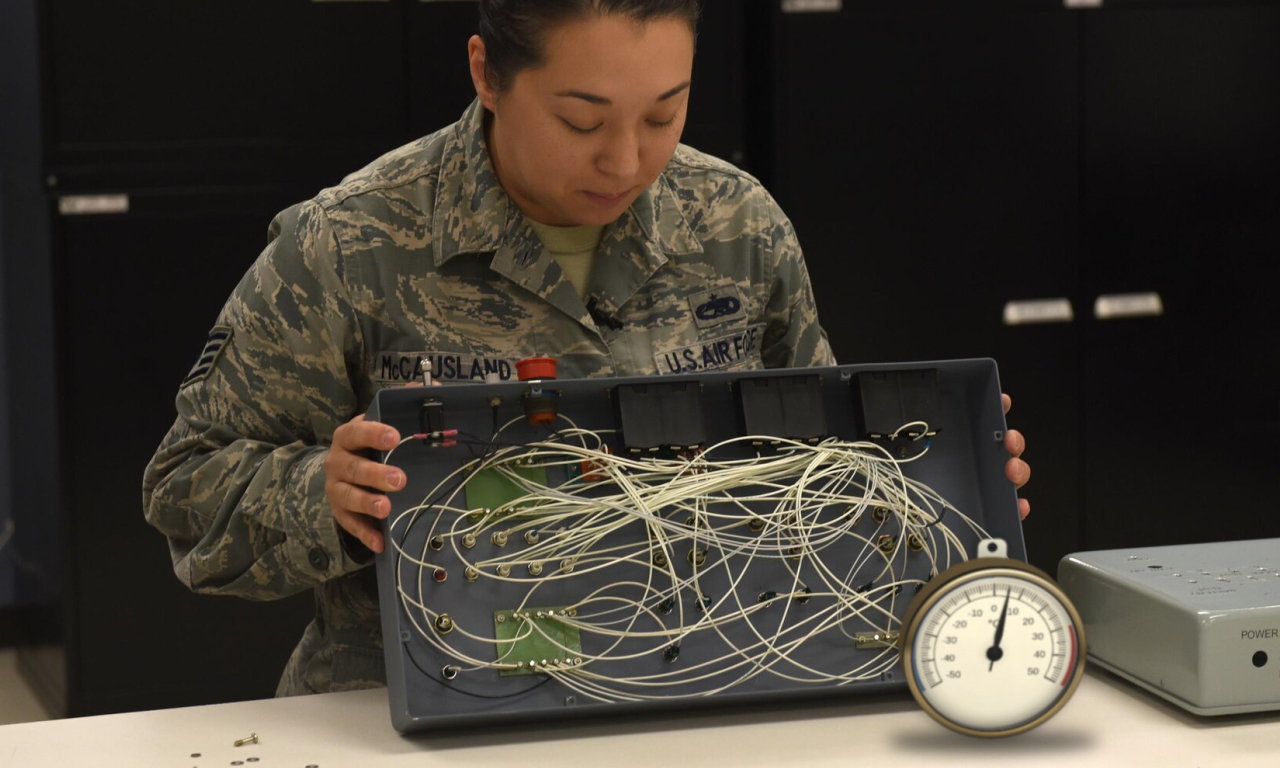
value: 5 (°C)
